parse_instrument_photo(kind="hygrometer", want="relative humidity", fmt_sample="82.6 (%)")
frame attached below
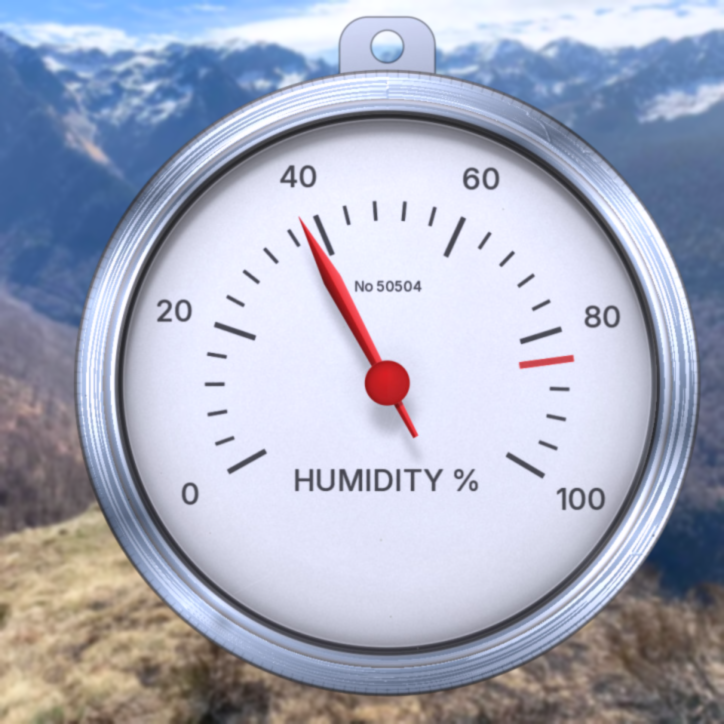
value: 38 (%)
